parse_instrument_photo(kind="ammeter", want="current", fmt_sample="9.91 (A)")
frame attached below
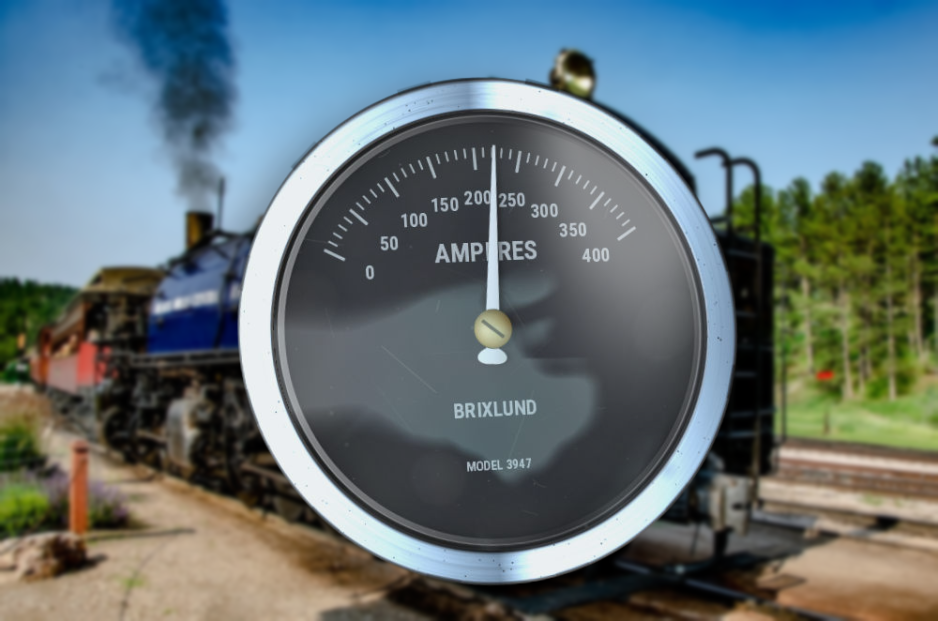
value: 220 (A)
